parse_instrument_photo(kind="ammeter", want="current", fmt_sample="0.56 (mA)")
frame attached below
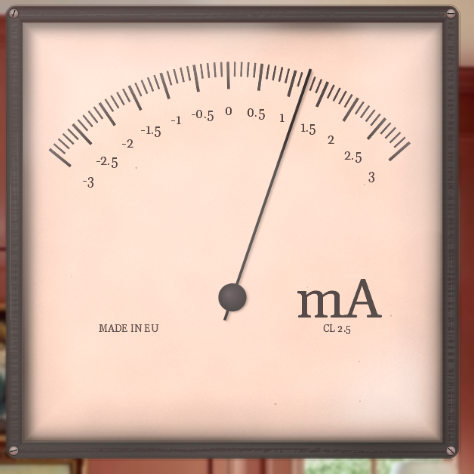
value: 1.2 (mA)
